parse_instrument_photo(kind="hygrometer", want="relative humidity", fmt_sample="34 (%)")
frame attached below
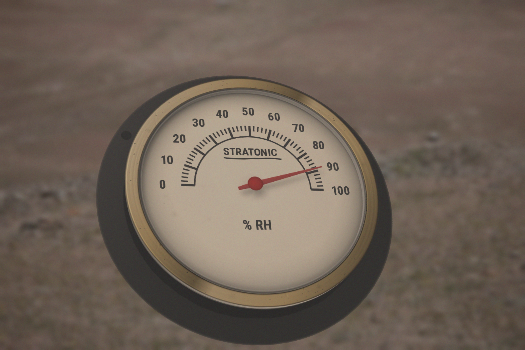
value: 90 (%)
